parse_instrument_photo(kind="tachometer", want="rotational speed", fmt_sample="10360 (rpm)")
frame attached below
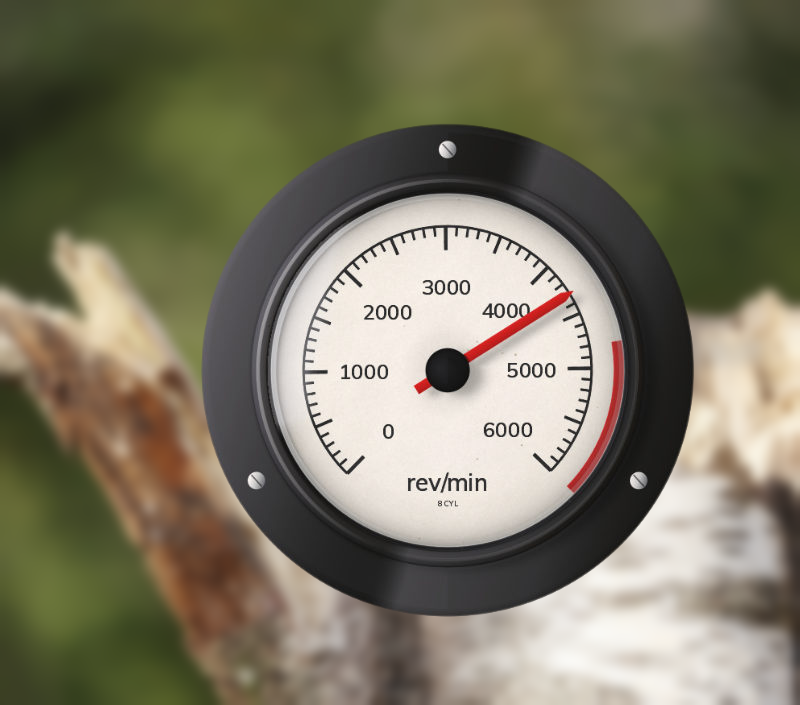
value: 4300 (rpm)
